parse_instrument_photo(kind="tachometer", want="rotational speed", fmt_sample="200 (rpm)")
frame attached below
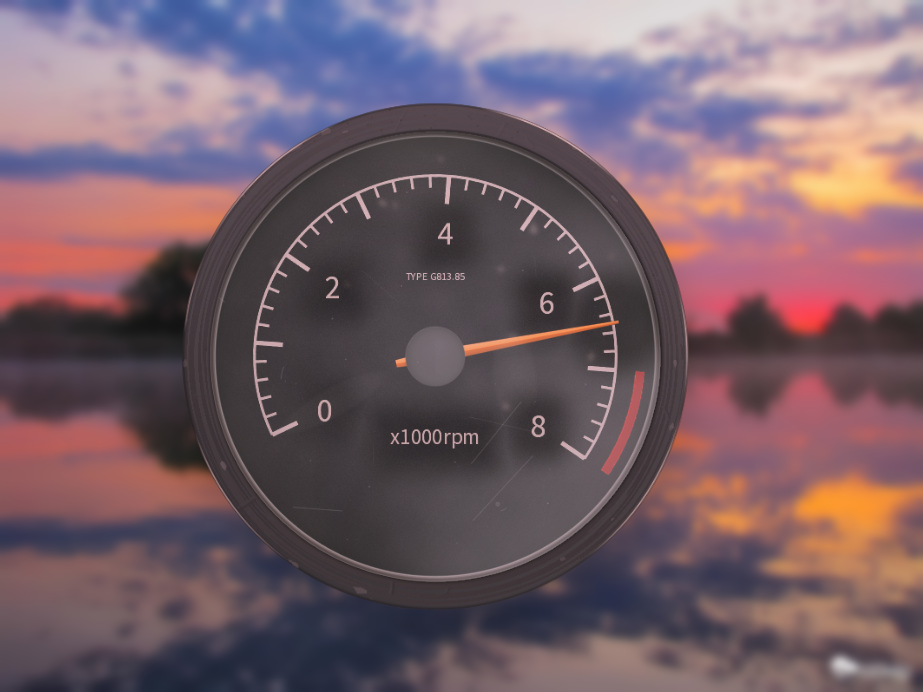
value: 6500 (rpm)
